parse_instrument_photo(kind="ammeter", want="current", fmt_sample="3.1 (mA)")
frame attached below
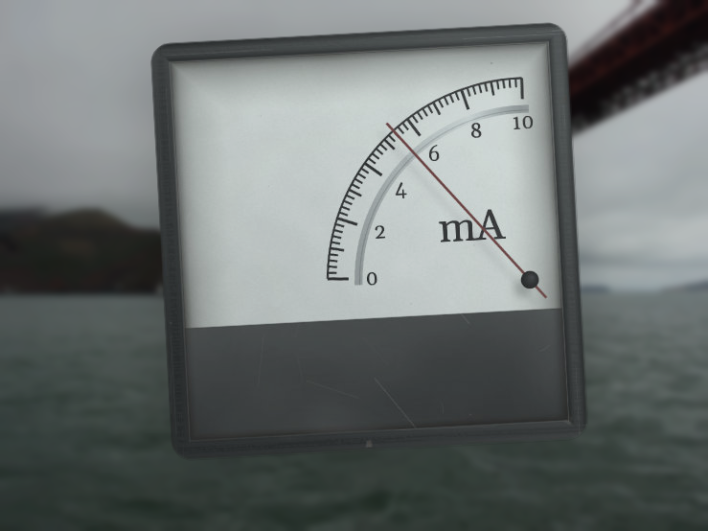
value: 5.4 (mA)
